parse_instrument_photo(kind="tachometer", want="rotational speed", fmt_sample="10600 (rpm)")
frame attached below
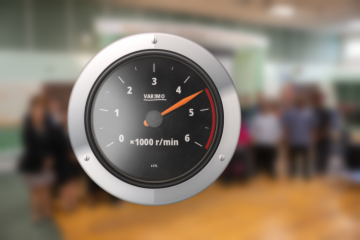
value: 4500 (rpm)
